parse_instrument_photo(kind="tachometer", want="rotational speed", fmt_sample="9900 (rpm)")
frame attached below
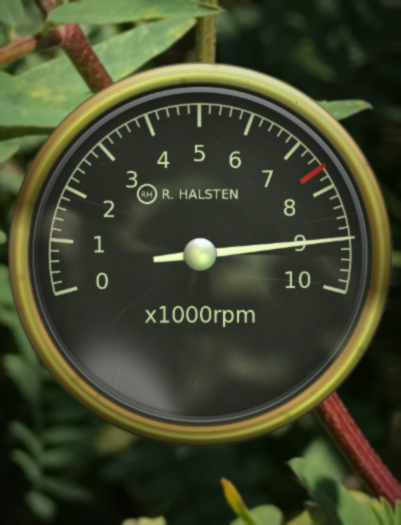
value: 9000 (rpm)
